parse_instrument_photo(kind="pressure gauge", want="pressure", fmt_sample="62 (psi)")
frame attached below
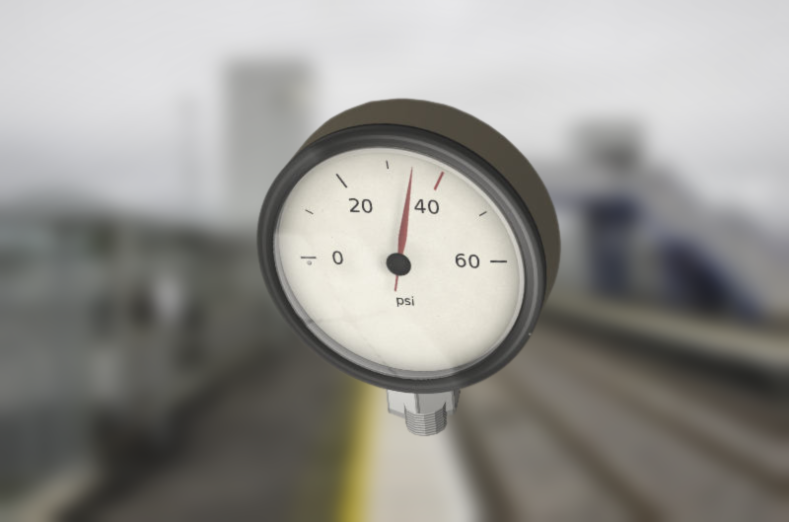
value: 35 (psi)
